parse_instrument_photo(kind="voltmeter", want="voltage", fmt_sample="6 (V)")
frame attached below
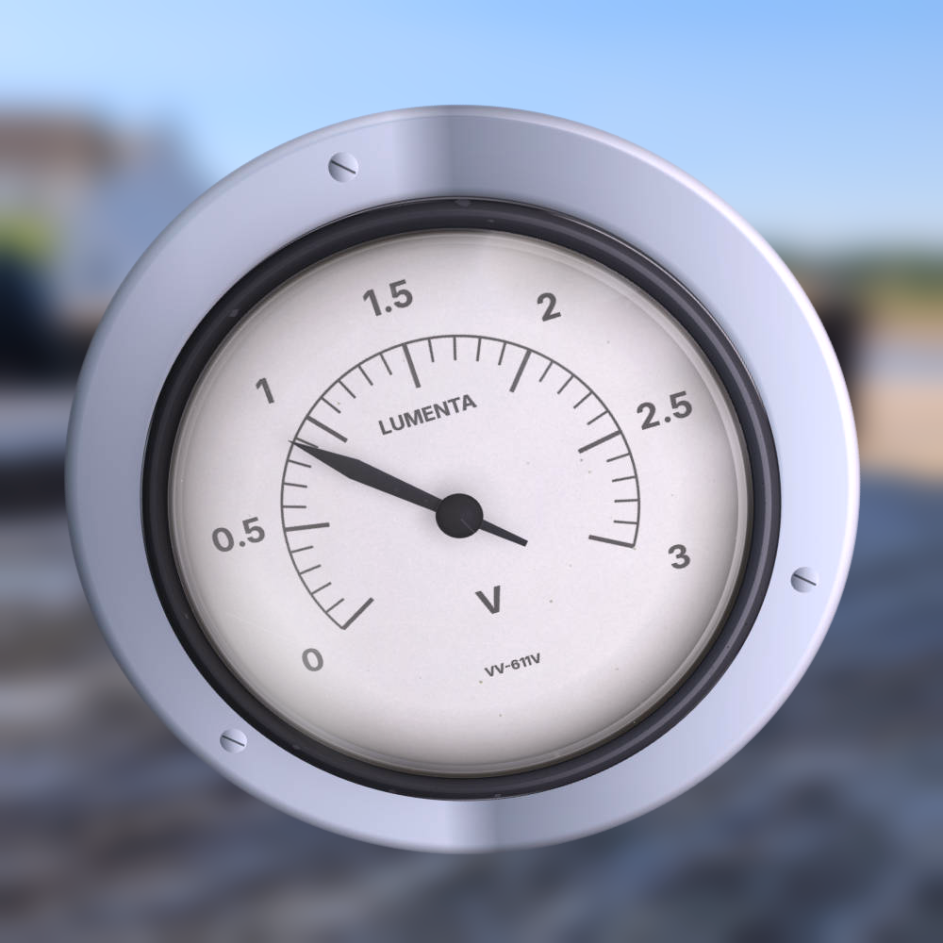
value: 0.9 (V)
